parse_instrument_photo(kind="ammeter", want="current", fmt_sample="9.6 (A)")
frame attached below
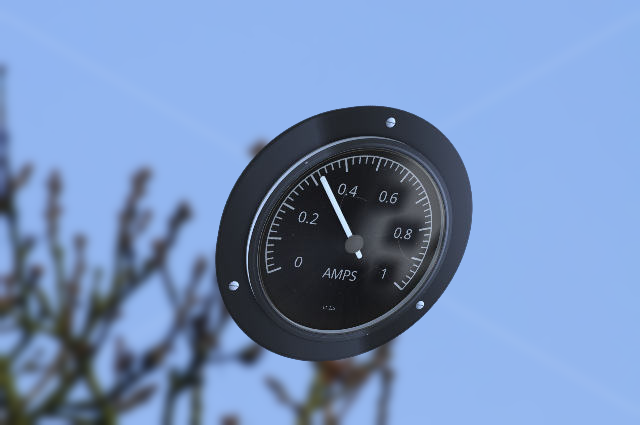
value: 0.32 (A)
